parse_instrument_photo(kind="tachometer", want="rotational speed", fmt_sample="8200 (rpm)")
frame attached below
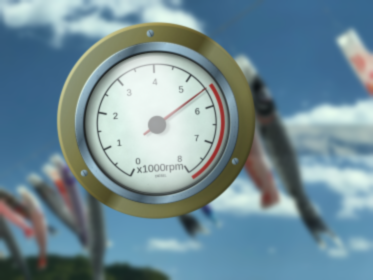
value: 5500 (rpm)
